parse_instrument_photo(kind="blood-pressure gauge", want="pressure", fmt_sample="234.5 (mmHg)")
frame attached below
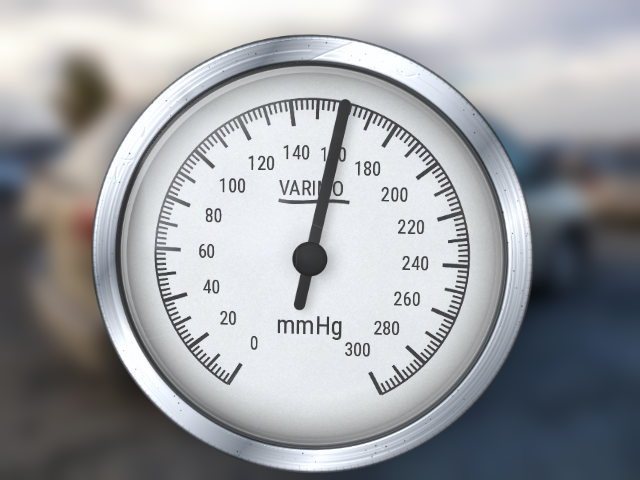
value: 160 (mmHg)
